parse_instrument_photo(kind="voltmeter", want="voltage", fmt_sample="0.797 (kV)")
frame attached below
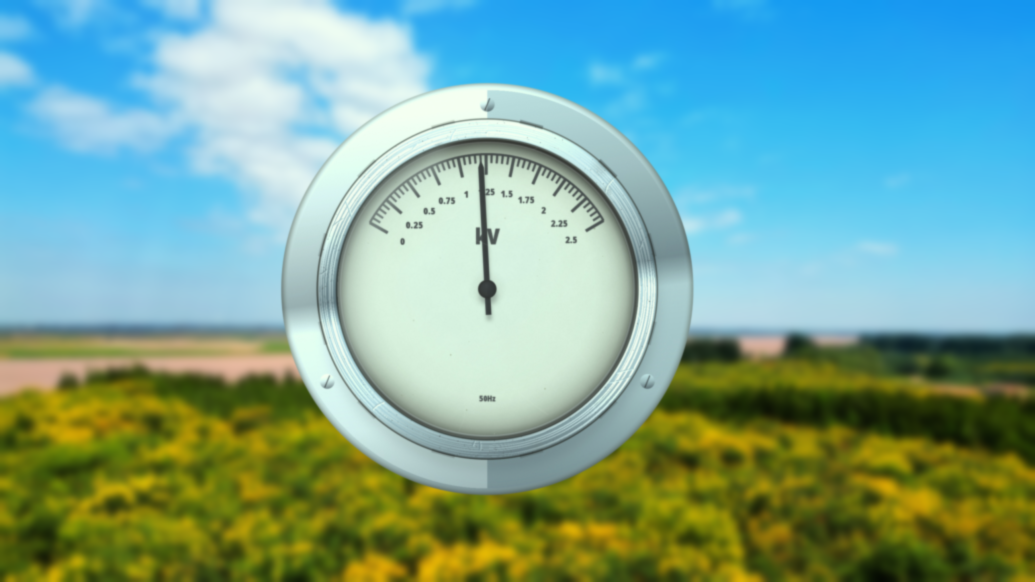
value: 1.2 (kV)
